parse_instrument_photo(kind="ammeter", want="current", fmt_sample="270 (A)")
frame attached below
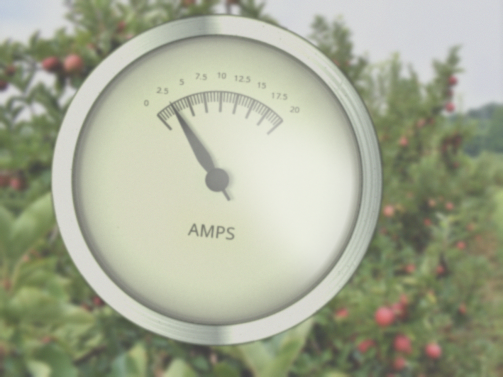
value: 2.5 (A)
